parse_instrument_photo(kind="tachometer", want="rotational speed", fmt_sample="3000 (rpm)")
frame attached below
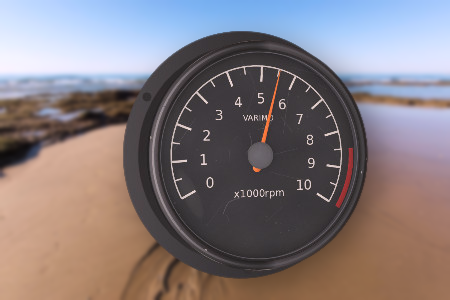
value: 5500 (rpm)
